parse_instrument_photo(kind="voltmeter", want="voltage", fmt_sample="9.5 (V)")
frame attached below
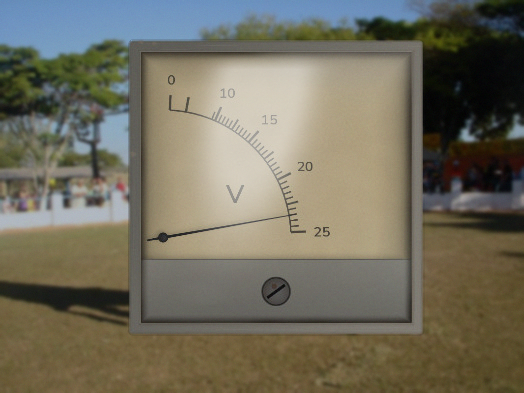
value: 23.5 (V)
